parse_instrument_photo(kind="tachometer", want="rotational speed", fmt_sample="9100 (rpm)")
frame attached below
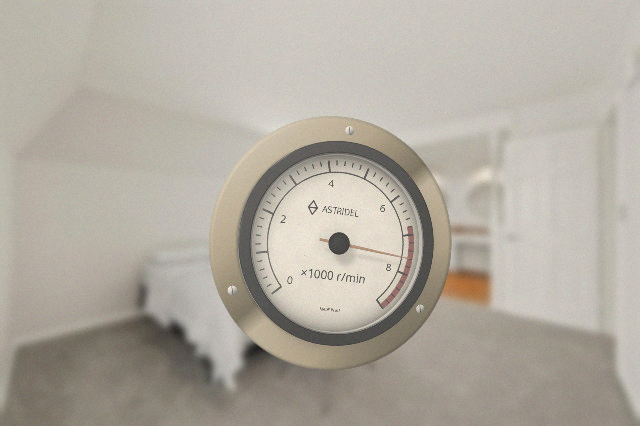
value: 7600 (rpm)
